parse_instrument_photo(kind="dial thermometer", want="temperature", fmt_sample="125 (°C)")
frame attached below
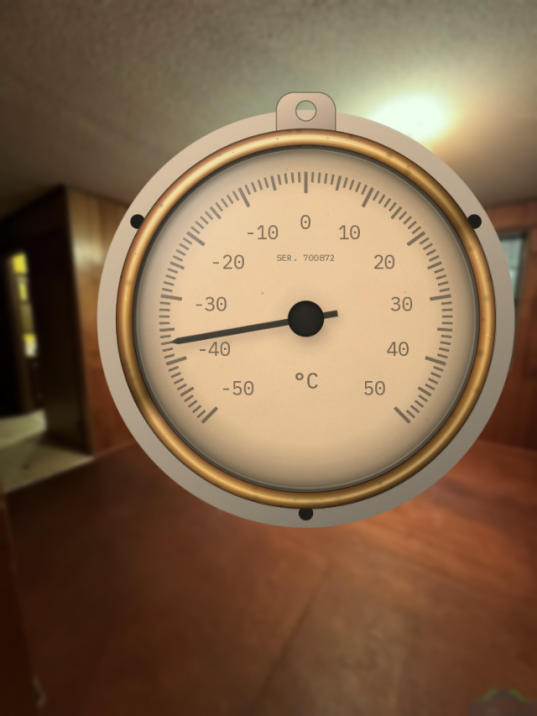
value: -37 (°C)
